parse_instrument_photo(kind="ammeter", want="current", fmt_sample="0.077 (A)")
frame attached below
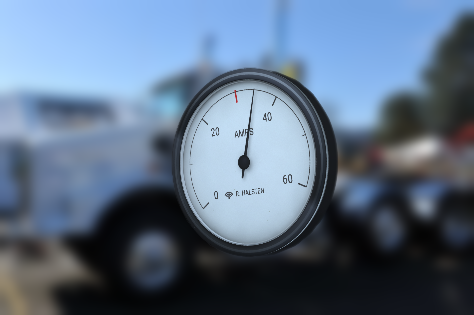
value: 35 (A)
